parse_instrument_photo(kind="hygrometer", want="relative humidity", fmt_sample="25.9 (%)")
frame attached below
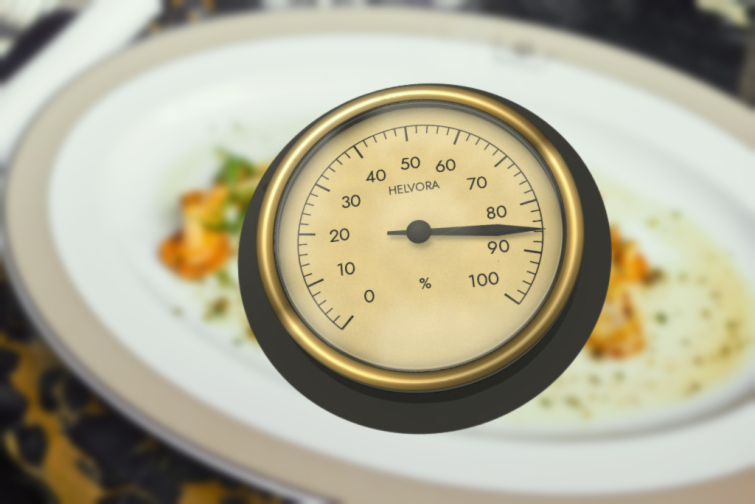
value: 86 (%)
